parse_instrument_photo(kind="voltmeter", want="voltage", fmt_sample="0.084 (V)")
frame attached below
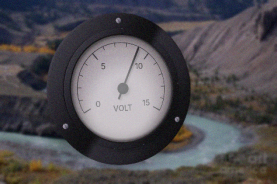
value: 9 (V)
